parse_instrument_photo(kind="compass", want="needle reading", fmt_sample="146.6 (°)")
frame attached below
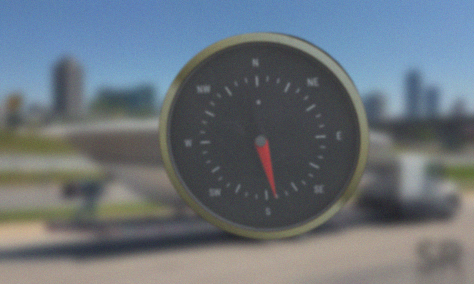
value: 170 (°)
